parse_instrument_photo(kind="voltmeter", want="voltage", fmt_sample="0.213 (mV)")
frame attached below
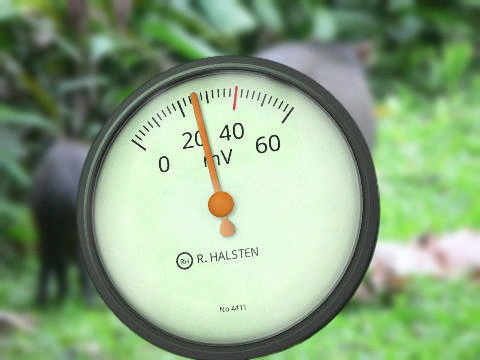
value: 26 (mV)
